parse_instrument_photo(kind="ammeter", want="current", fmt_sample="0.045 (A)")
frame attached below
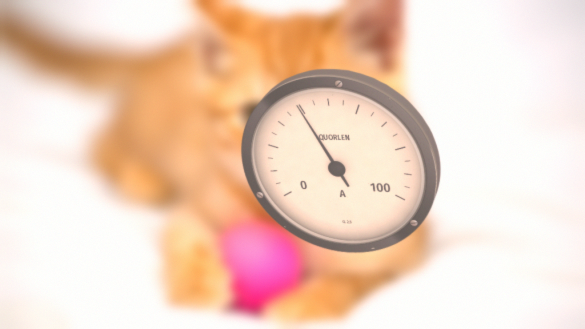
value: 40 (A)
